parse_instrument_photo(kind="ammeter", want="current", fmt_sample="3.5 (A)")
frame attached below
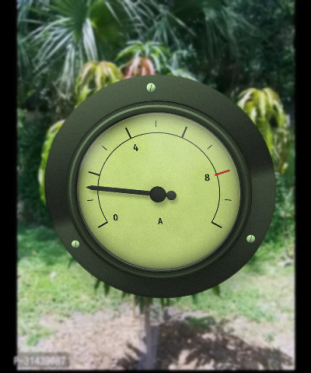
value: 1.5 (A)
